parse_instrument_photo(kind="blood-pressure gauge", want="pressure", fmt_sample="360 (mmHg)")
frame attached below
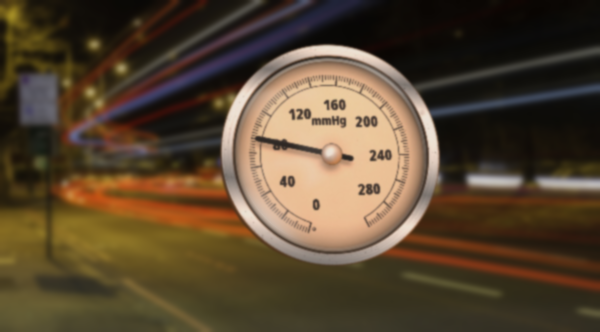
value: 80 (mmHg)
